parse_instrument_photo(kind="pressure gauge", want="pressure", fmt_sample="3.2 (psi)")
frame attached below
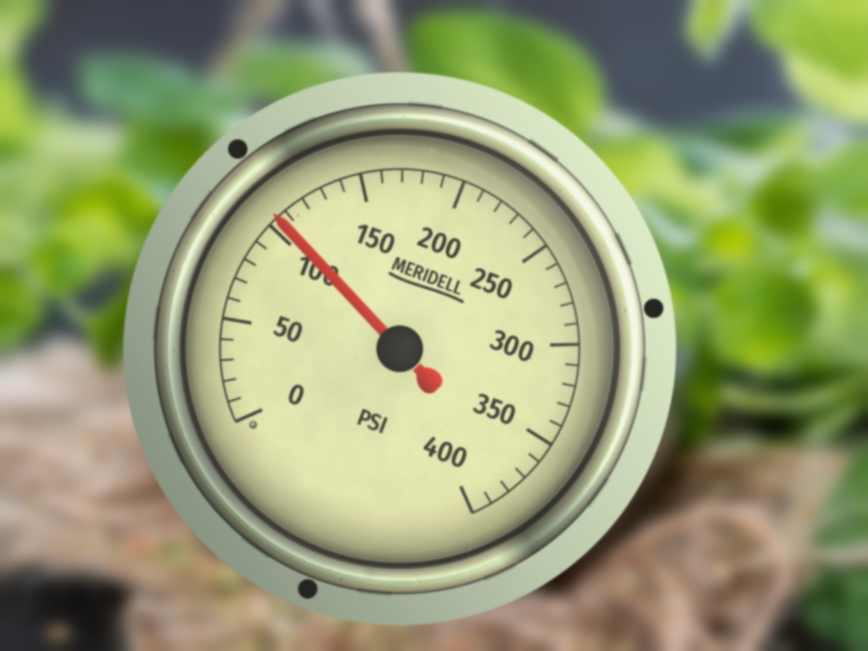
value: 105 (psi)
